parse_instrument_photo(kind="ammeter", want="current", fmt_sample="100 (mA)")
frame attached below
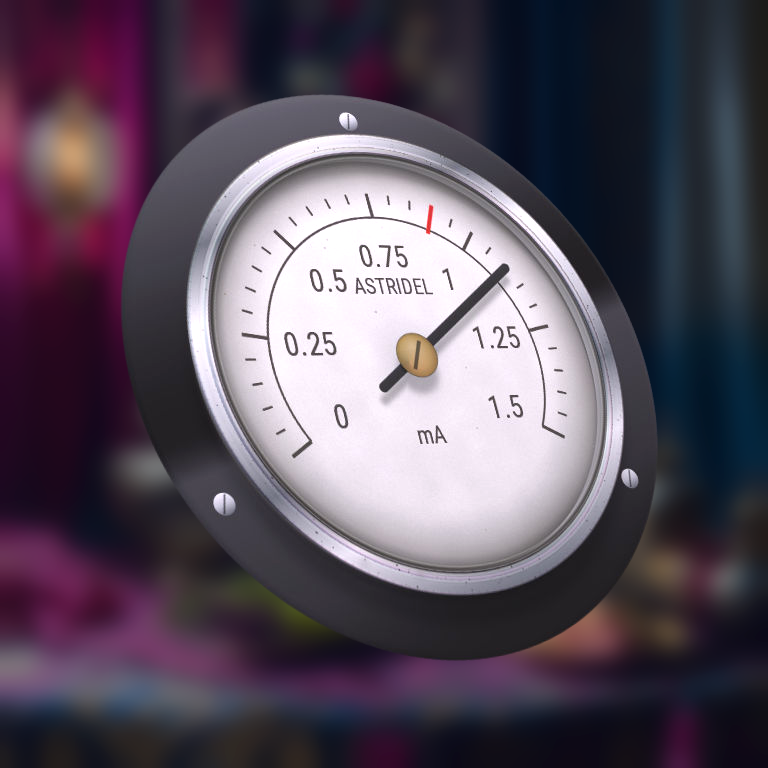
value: 1.1 (mA)
